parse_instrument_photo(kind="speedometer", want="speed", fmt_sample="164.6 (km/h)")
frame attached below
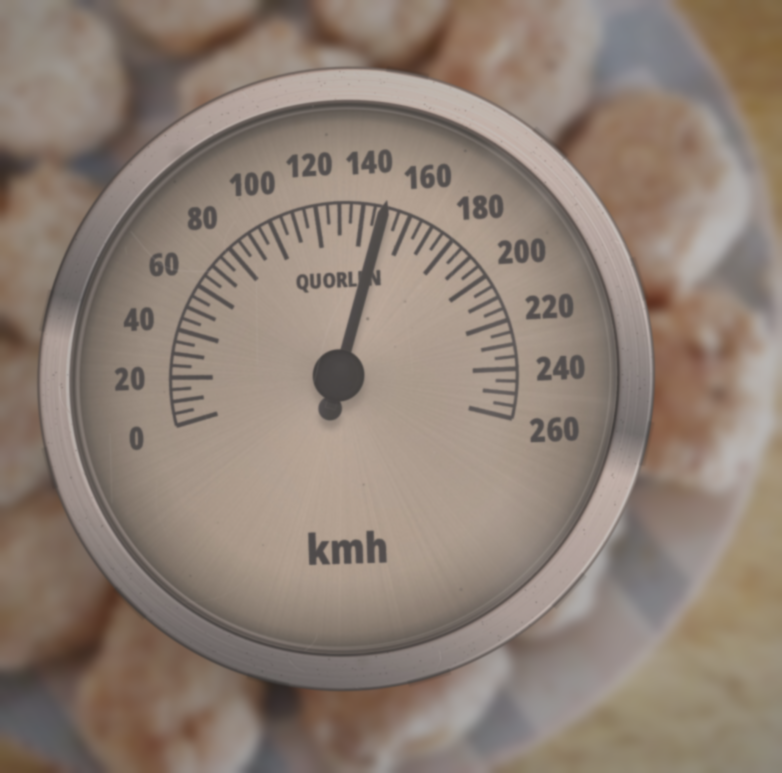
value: 150 (km/h)
